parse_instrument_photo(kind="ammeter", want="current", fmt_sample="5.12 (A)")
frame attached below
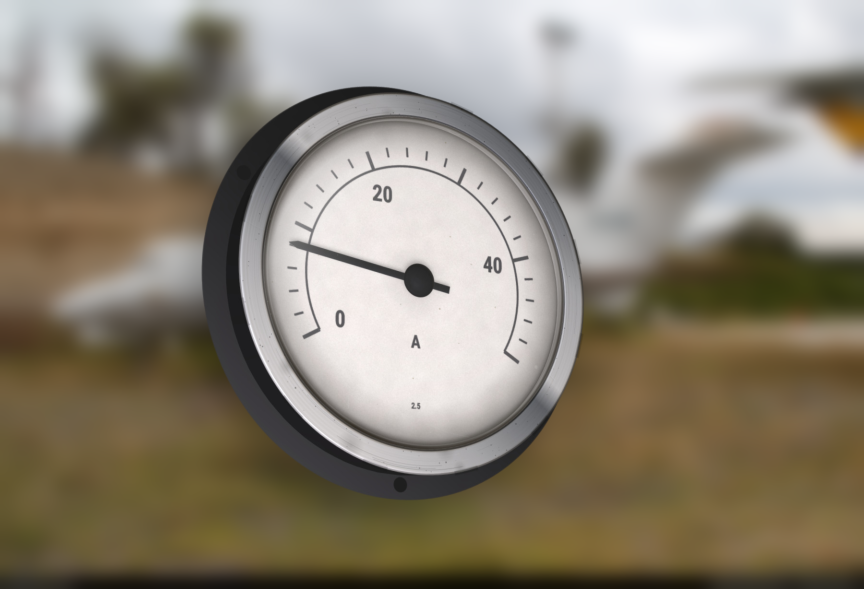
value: 8 (A)
